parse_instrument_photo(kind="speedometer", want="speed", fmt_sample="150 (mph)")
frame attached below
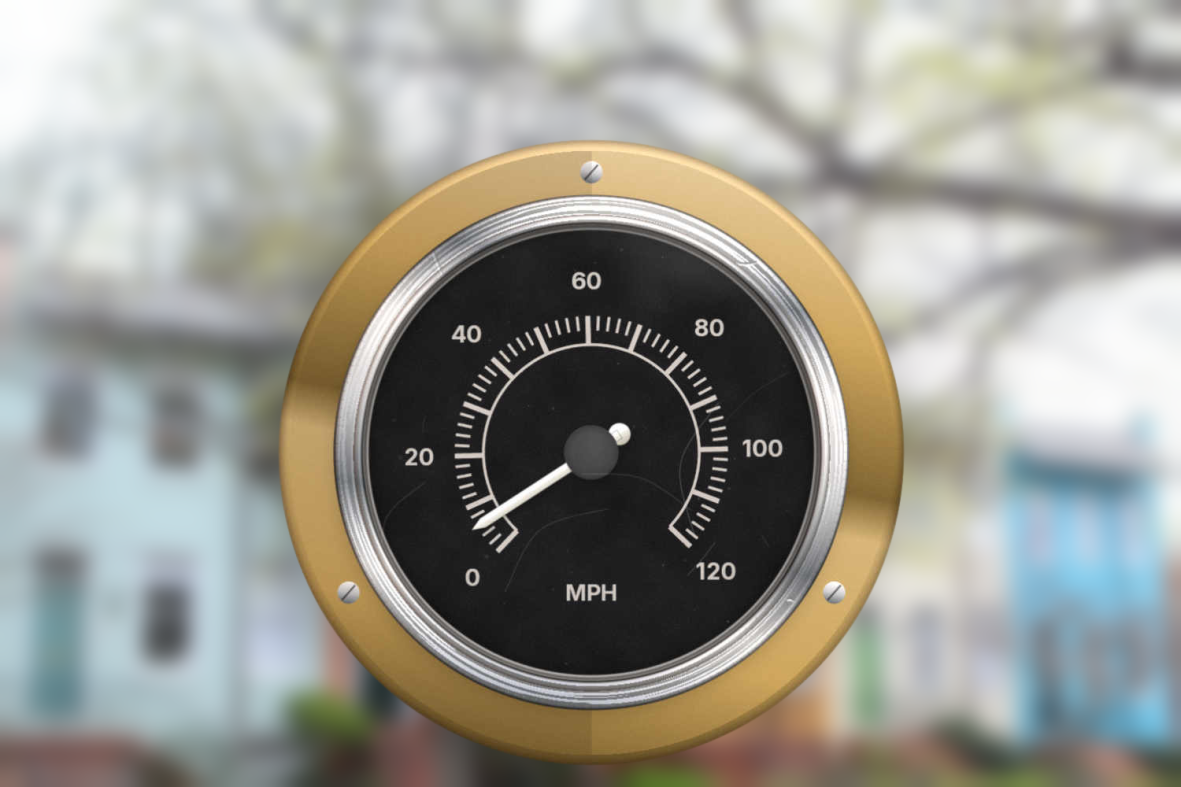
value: 6 (mph)
